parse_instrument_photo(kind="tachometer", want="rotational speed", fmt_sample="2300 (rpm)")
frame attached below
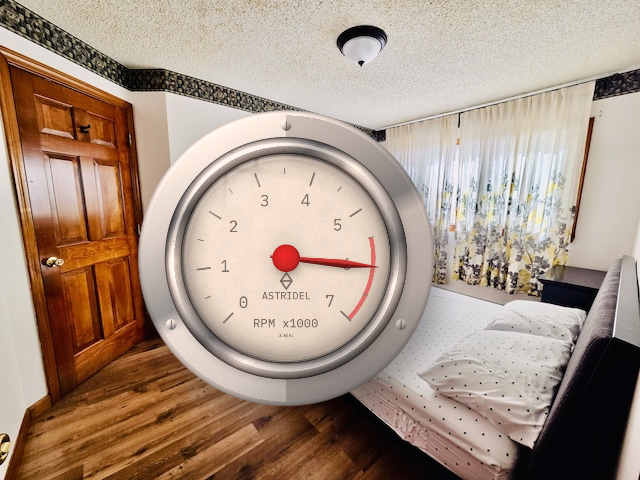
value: 6000 (rpm)
